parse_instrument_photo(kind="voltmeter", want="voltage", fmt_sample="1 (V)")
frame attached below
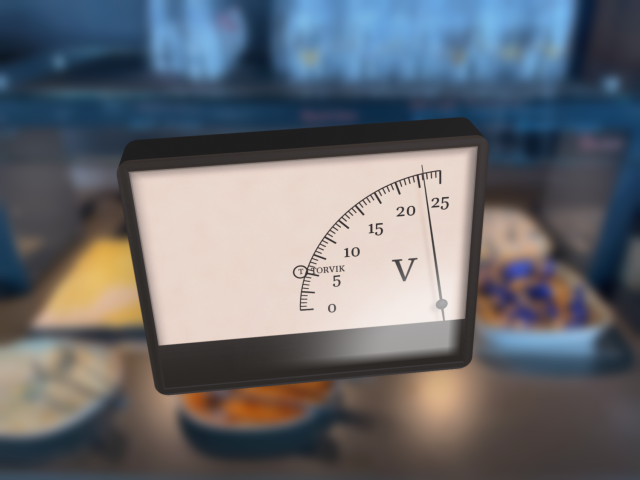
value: 23 (V)
